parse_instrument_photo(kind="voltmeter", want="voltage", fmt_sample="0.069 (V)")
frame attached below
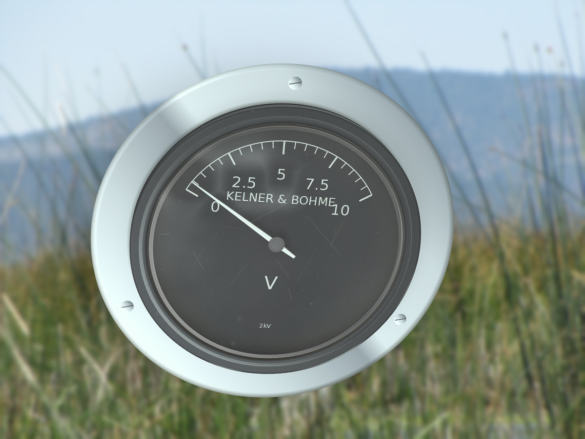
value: 0.5 (V)
